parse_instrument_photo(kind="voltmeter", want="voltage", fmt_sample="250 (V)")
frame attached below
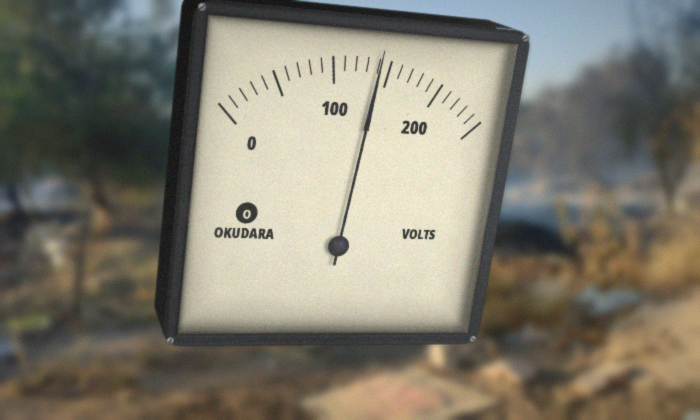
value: 140 (V)
